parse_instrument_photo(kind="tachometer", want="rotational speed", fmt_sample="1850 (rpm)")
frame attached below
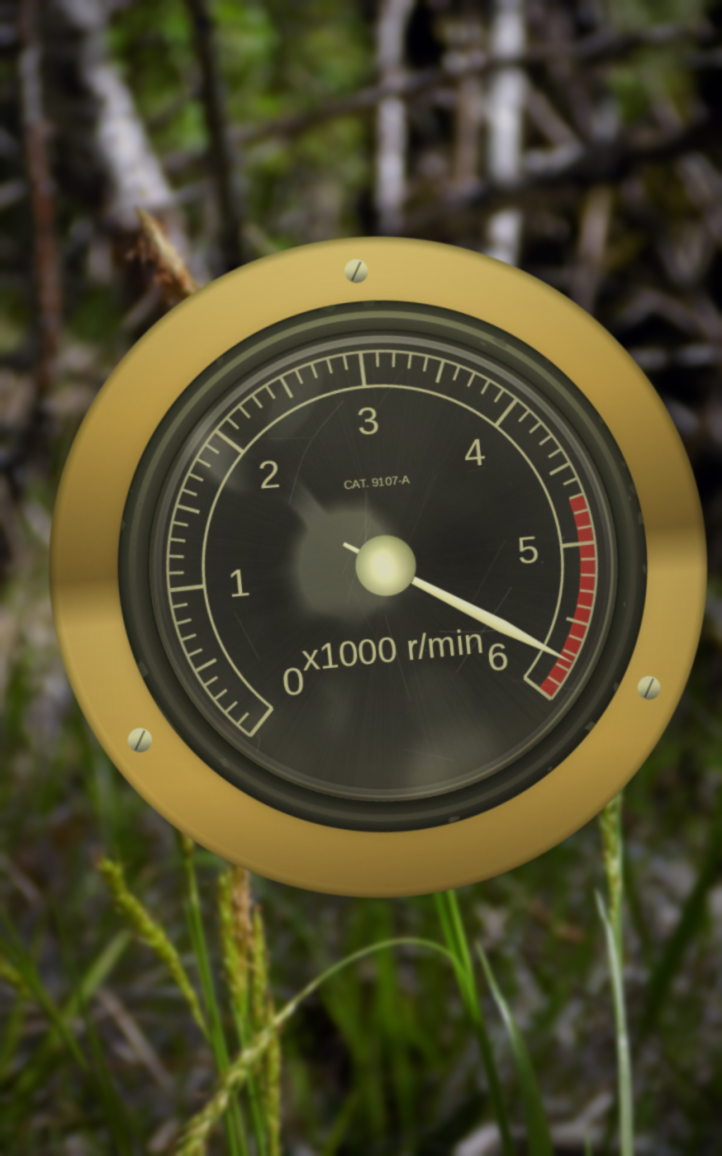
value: 5750 (rpm)
